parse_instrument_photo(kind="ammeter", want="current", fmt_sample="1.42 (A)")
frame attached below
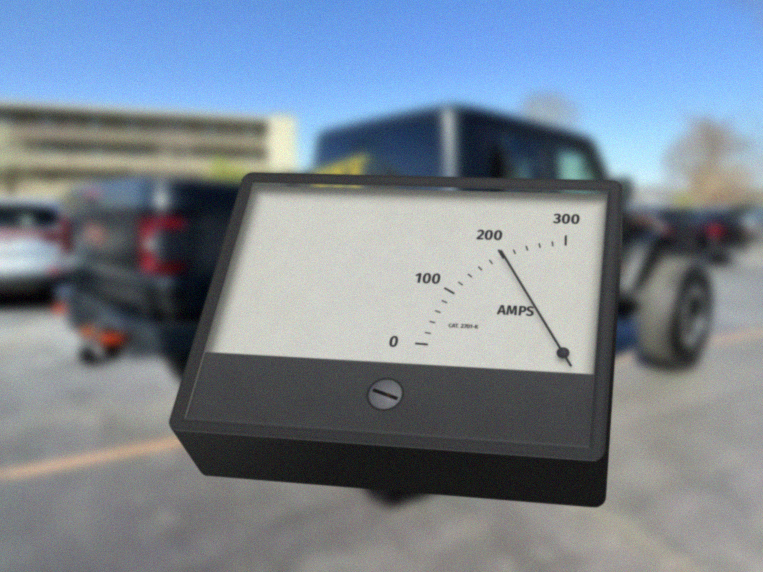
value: 200 (A)
